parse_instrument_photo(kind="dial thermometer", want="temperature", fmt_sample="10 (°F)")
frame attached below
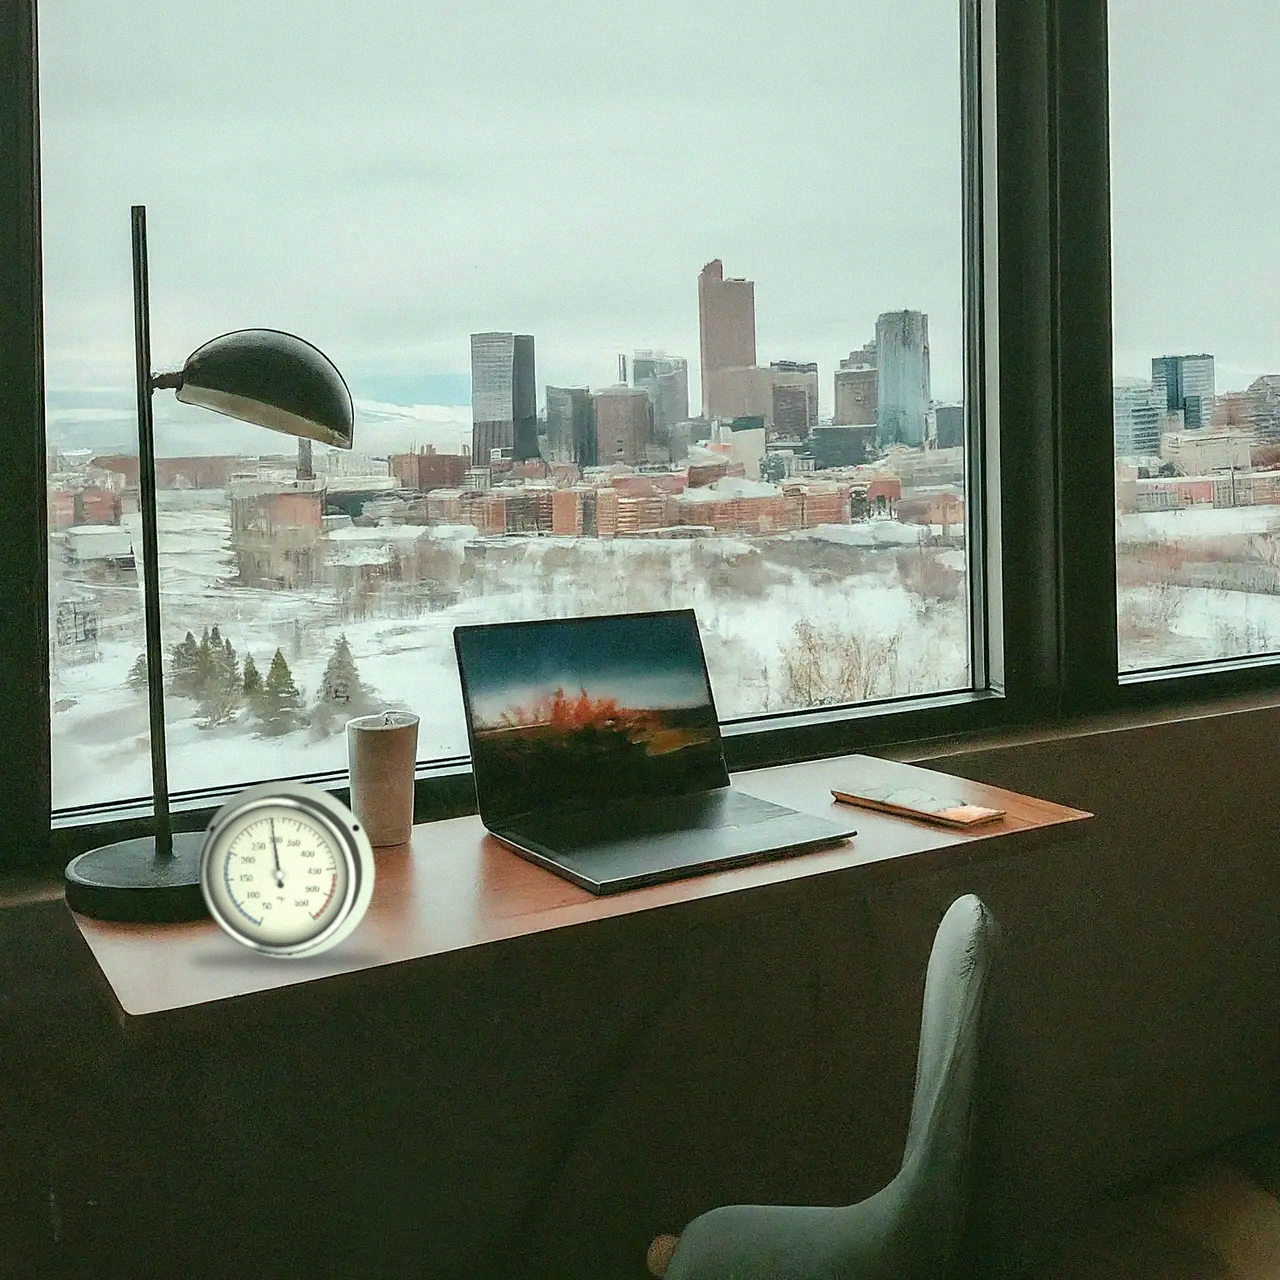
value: 300 (°F)
